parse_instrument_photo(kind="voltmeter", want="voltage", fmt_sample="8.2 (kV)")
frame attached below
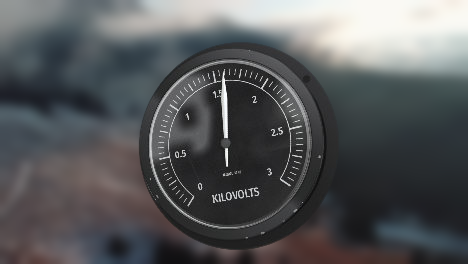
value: 1.6 (kV)
